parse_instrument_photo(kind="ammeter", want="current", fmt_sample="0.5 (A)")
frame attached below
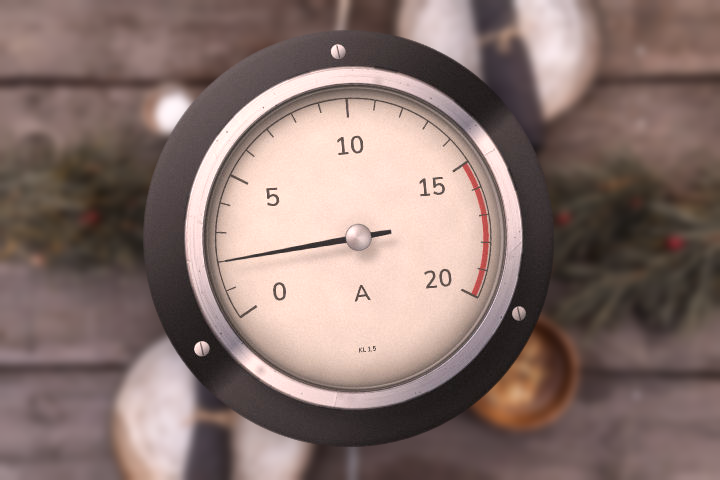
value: 2 (A)
